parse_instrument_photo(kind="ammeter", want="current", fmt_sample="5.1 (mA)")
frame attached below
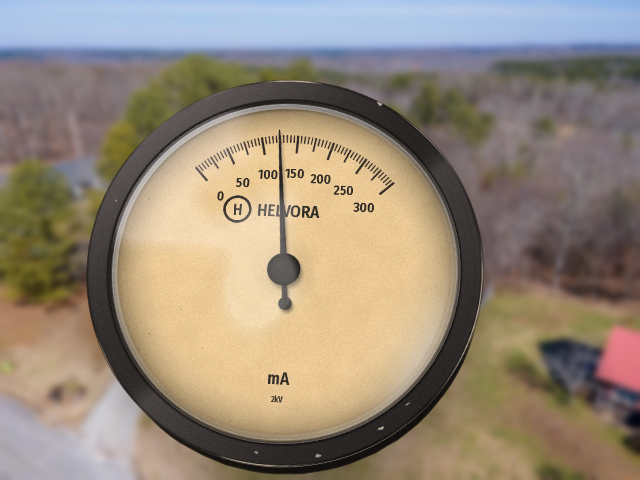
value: 125 (mA)
